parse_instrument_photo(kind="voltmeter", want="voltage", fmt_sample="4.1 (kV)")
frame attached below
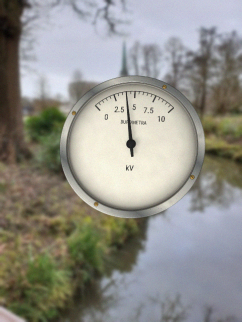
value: 4 (kV)
